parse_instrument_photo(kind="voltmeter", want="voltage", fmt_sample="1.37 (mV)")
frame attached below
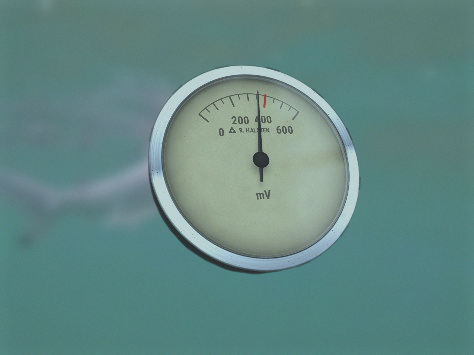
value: 350 (mV)
